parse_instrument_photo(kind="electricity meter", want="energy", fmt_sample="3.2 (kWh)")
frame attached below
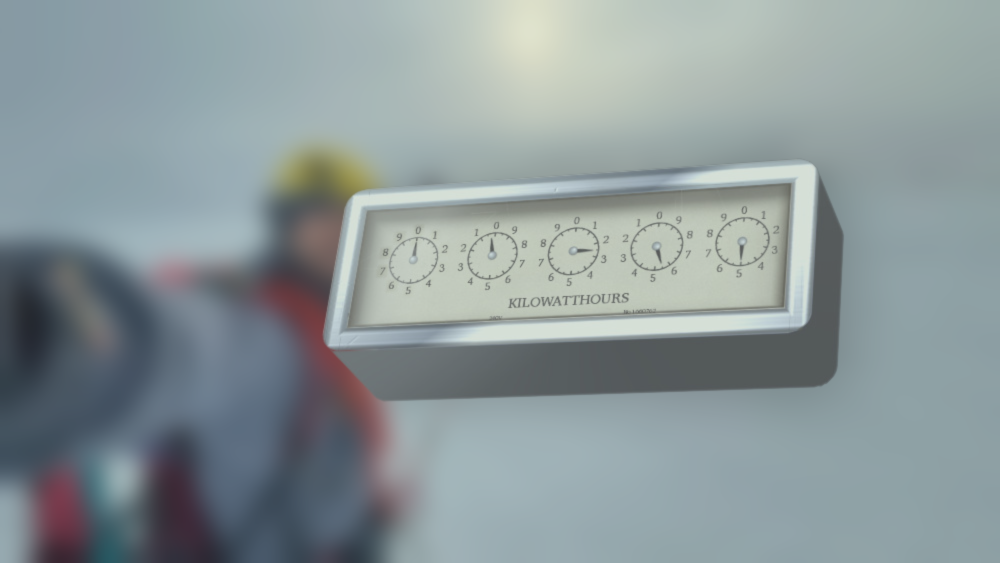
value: 255 (kWh)
